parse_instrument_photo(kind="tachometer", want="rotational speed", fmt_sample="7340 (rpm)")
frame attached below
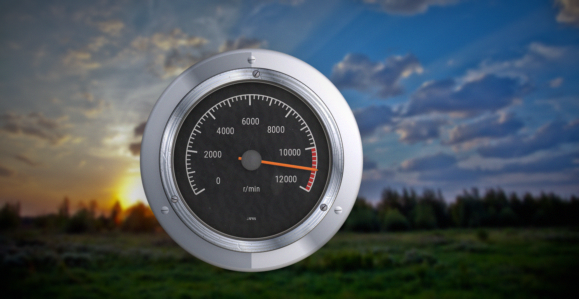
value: 11000 (rpm)
